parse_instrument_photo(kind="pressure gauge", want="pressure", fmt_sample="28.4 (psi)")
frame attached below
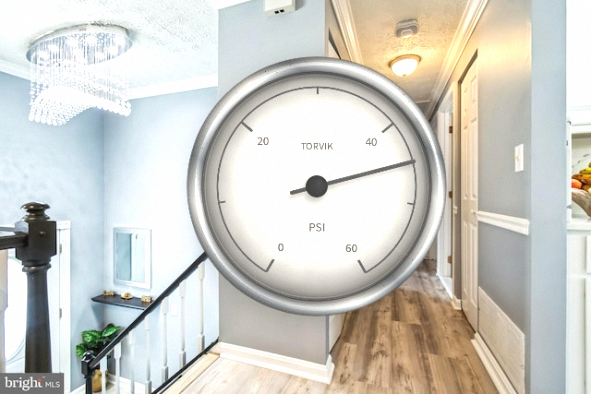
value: 45 (psi)
